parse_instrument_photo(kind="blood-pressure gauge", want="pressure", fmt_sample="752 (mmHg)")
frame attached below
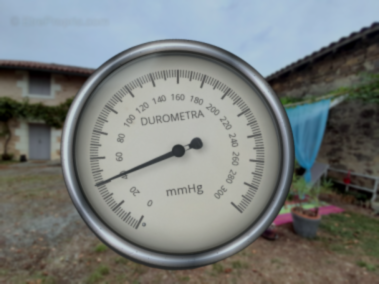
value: 40 (mmHg)
